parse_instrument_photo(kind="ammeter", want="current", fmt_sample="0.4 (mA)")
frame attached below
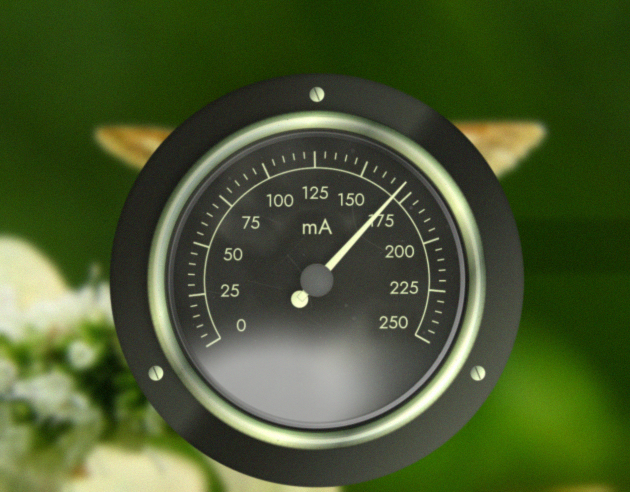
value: 170 (mA)
